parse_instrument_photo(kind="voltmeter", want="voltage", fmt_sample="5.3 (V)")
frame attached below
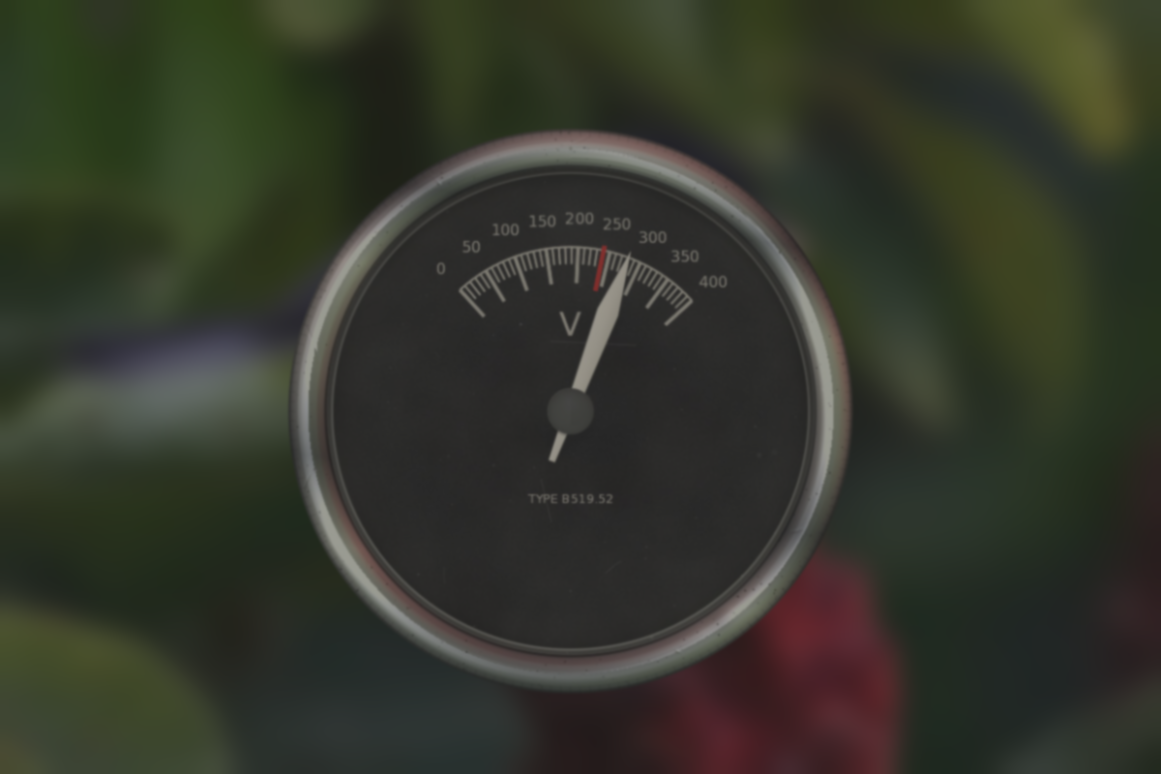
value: 280 (V)
